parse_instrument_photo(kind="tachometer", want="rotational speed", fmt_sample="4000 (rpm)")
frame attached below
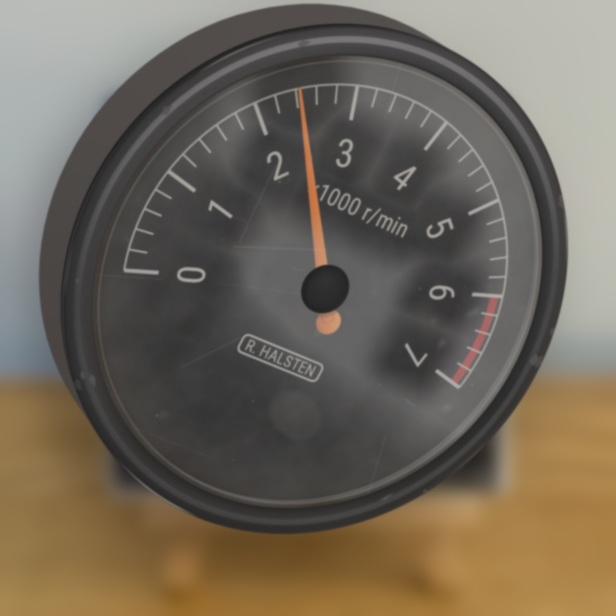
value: 2400 (rpm)
